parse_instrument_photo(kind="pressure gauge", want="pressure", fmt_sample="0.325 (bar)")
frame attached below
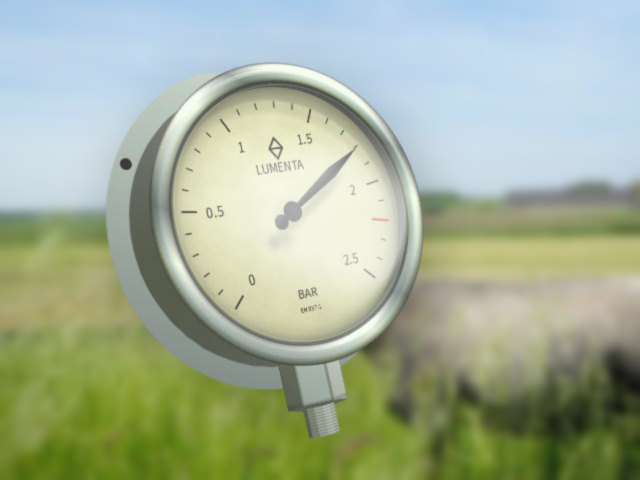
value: 1.8 (bar)
